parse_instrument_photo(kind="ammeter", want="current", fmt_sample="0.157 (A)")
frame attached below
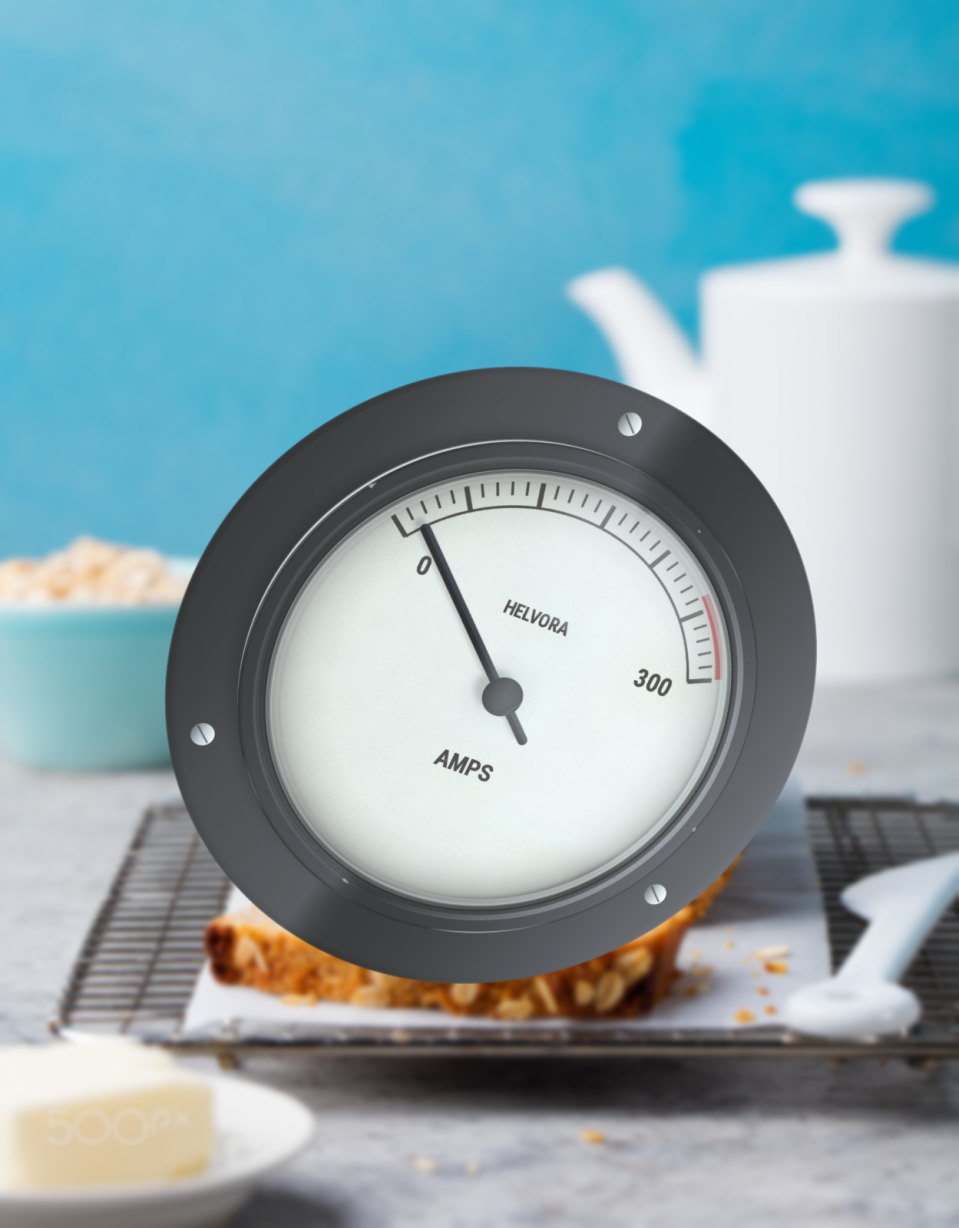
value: 15 (A)
